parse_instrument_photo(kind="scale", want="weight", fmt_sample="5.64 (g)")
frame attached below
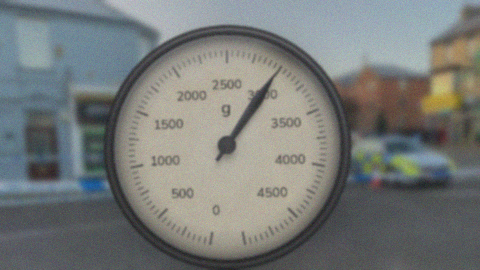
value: 3000 (g)
